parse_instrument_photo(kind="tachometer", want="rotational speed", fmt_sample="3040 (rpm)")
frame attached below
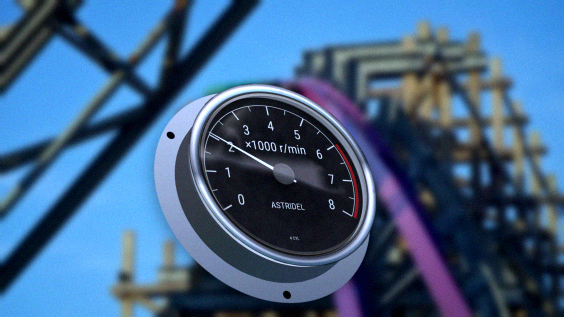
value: 2000 (rpm)
